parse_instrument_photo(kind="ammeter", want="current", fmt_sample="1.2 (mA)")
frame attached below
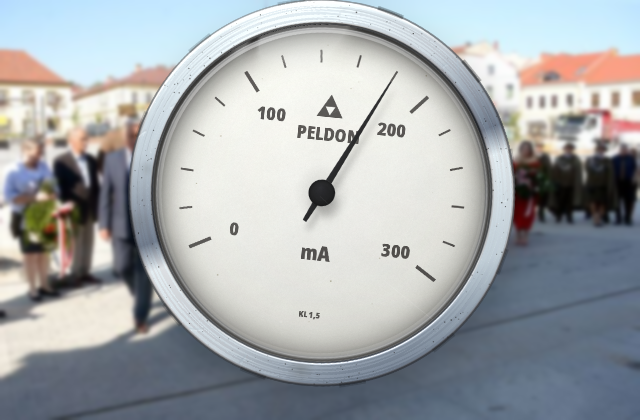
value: 180 (mA)
